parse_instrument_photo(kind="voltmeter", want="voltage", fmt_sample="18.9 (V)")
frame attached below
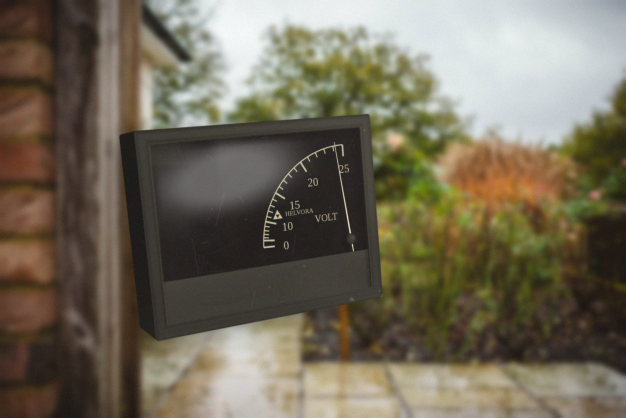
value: 24 (V)
